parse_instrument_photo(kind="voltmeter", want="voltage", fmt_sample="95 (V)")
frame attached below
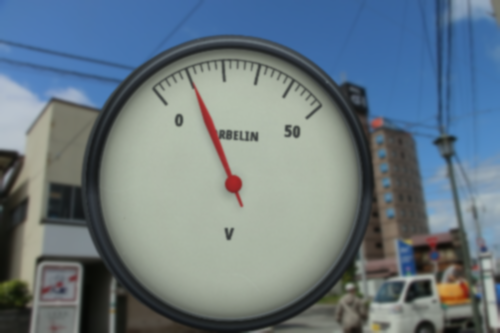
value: 10 (V)
